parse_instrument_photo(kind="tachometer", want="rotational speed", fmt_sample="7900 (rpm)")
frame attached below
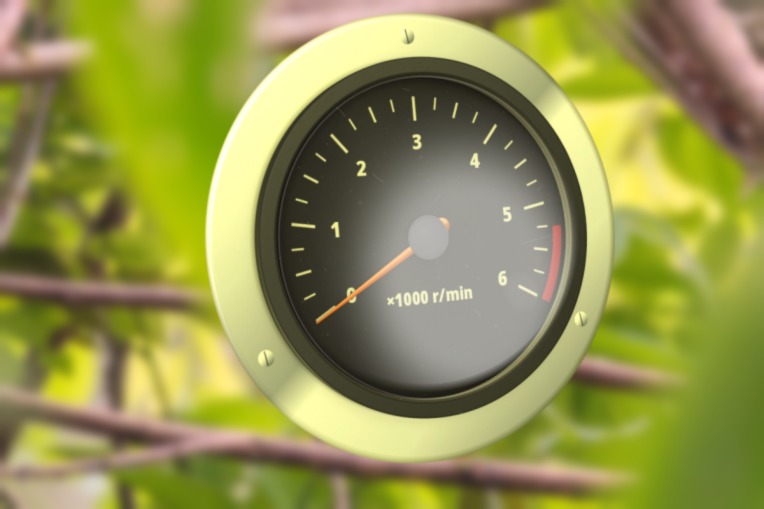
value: 0 (rpm)
